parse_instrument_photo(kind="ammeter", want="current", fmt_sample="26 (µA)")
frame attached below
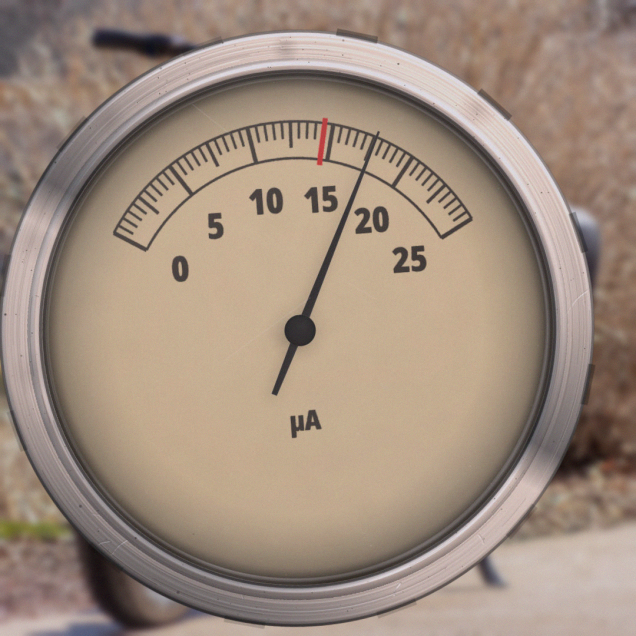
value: 17.5 (µA)
